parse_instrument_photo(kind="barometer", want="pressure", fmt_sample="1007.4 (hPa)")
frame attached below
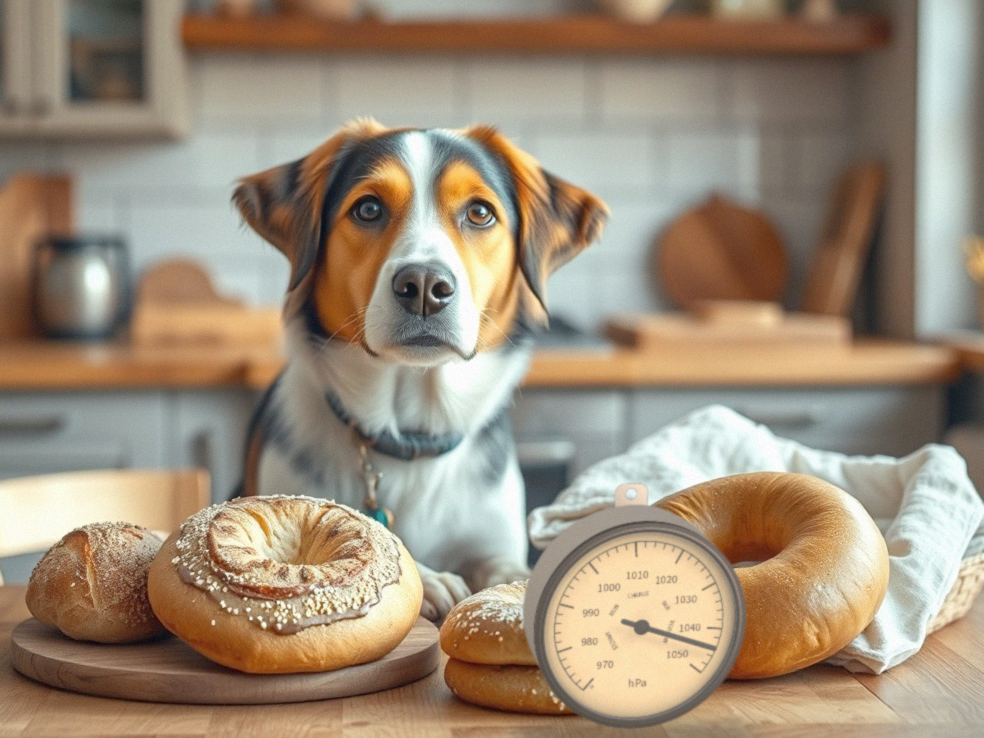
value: 1044 (hPa)
